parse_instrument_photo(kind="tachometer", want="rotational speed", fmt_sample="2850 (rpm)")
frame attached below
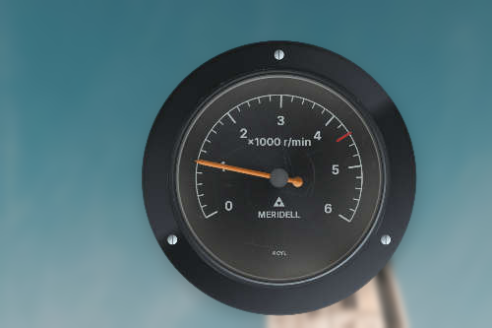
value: 1000 (rpm)
